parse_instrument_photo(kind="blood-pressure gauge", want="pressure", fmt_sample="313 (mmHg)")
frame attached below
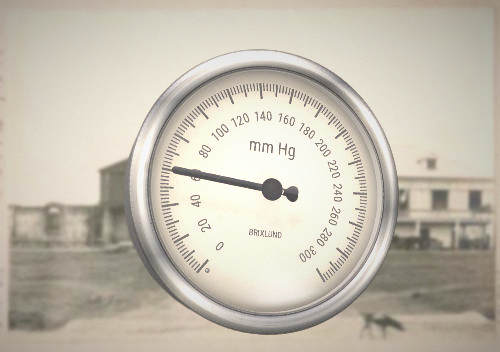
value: 60 (mmHg)
